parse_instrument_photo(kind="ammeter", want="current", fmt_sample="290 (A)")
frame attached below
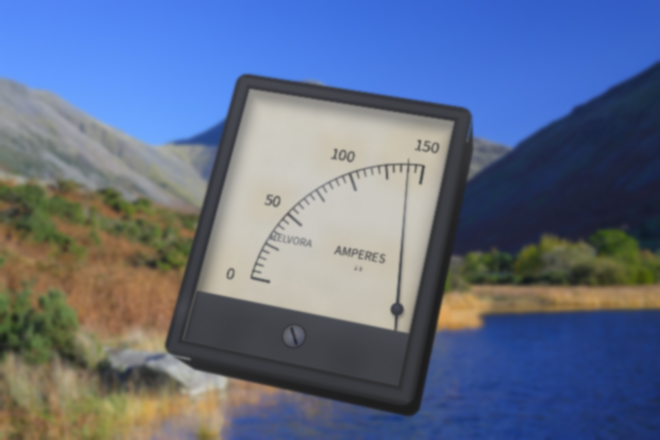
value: 140 (A)
